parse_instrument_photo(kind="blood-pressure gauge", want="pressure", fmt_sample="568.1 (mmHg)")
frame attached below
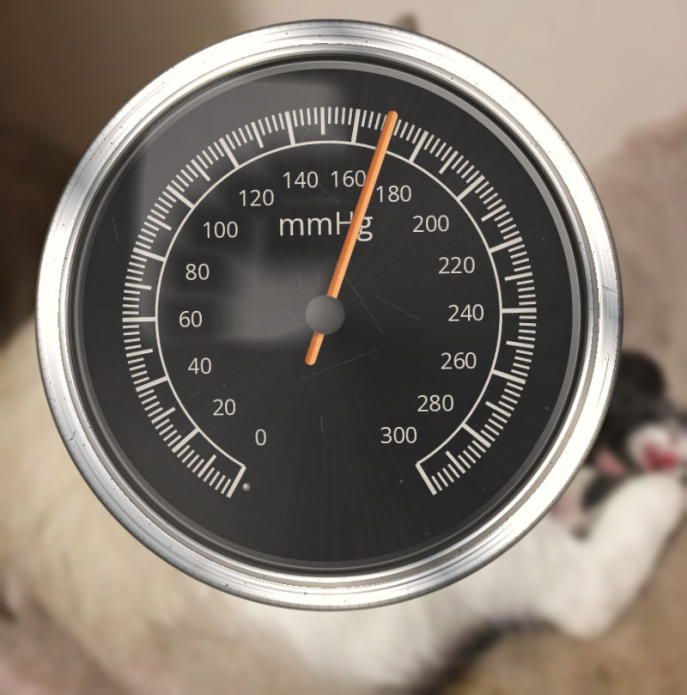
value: 170 (mmHg)
